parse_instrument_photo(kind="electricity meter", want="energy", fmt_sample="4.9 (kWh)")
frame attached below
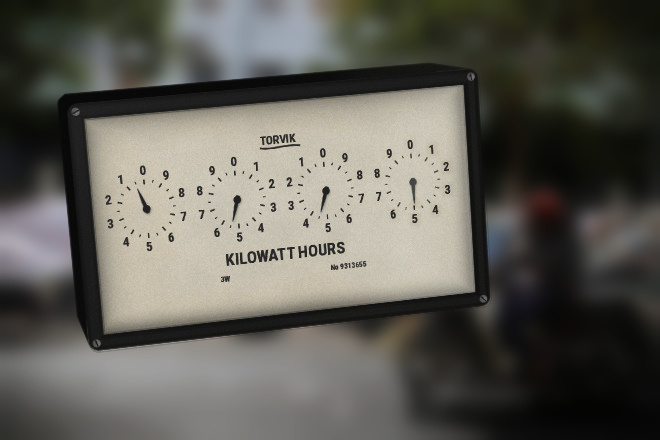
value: 545 (kWh)
